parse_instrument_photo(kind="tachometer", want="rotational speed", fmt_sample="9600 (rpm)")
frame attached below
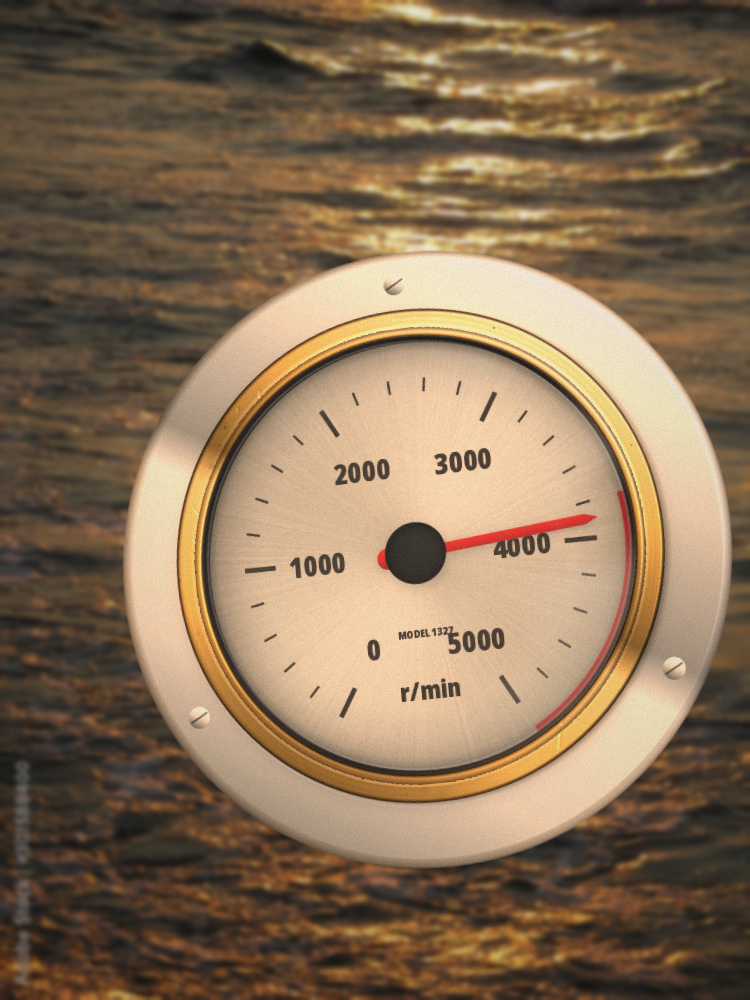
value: 3900 (rpm)
